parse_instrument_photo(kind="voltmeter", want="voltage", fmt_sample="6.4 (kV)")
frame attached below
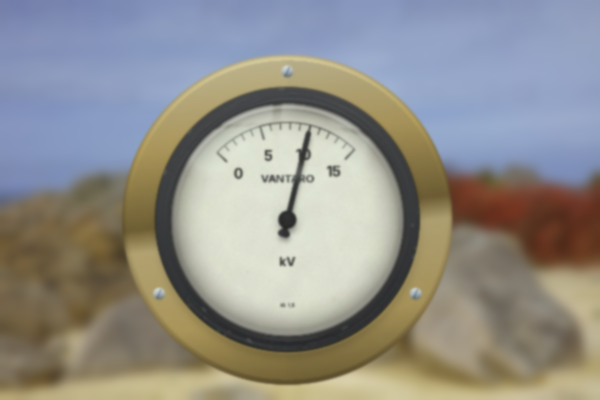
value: 10 (kV)
